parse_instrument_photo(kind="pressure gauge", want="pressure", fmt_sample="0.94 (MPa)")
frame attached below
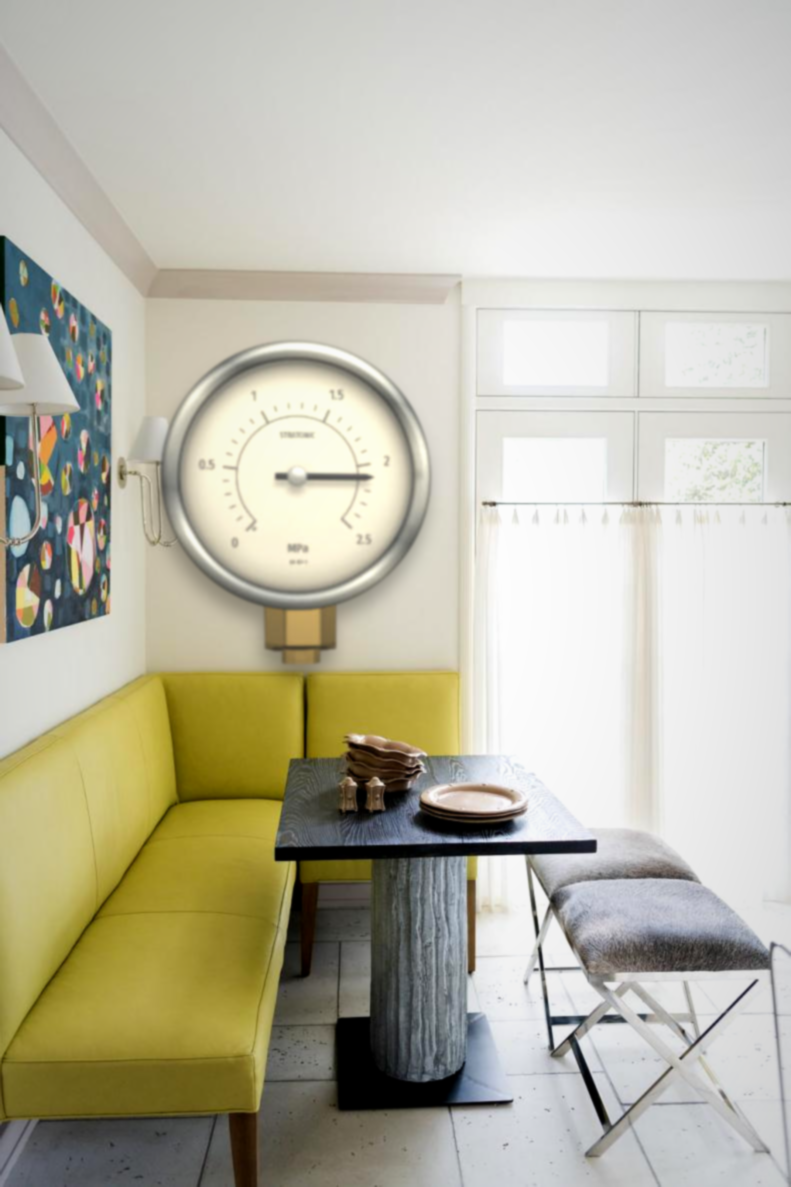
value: 2.1 (MPa)
